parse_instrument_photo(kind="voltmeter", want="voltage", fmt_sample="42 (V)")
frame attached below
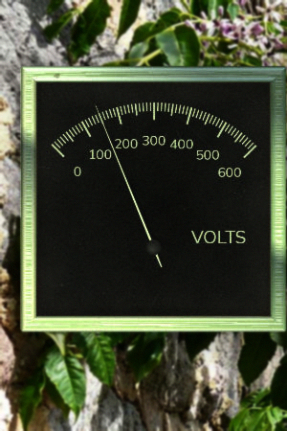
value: 150 (V)
